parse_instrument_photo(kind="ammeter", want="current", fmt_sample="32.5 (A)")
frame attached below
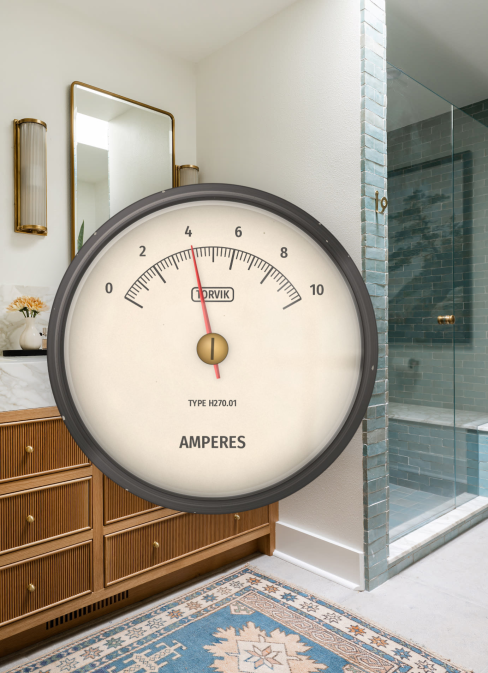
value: 4 (A)
